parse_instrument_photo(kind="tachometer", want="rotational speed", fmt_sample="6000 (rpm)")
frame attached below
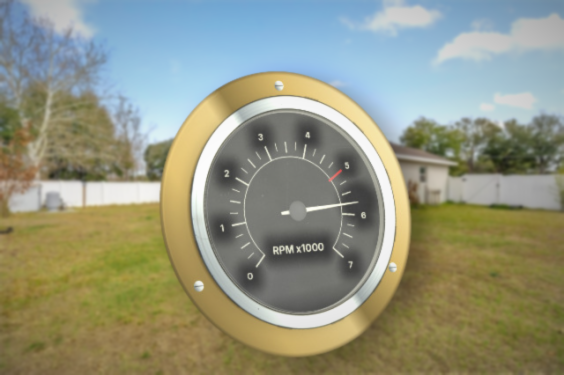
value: 5750 (rpm)
